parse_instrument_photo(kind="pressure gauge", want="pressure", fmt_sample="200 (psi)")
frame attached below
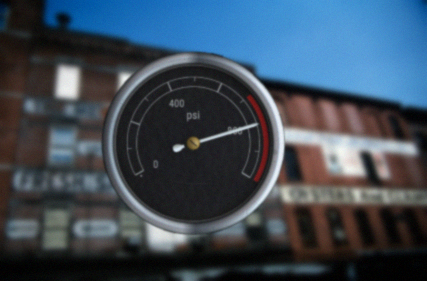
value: 800 (psi)
